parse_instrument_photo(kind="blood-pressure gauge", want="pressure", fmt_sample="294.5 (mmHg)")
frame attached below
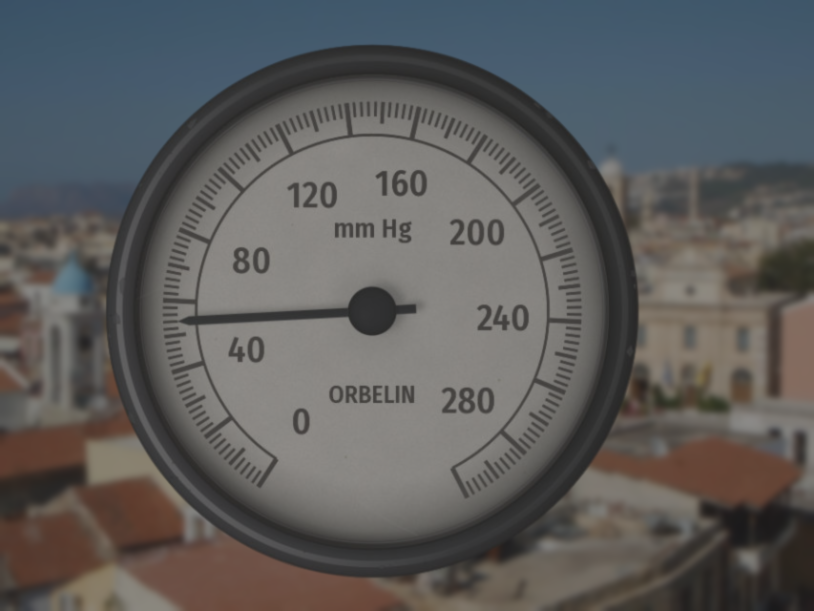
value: 54 (mmHg)
